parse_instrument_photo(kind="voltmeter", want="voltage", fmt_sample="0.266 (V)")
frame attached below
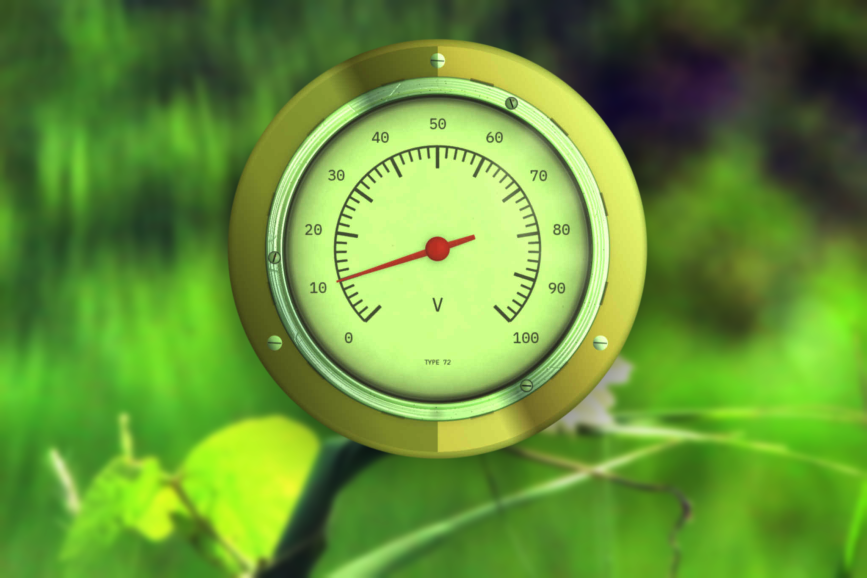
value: 10 (V)
